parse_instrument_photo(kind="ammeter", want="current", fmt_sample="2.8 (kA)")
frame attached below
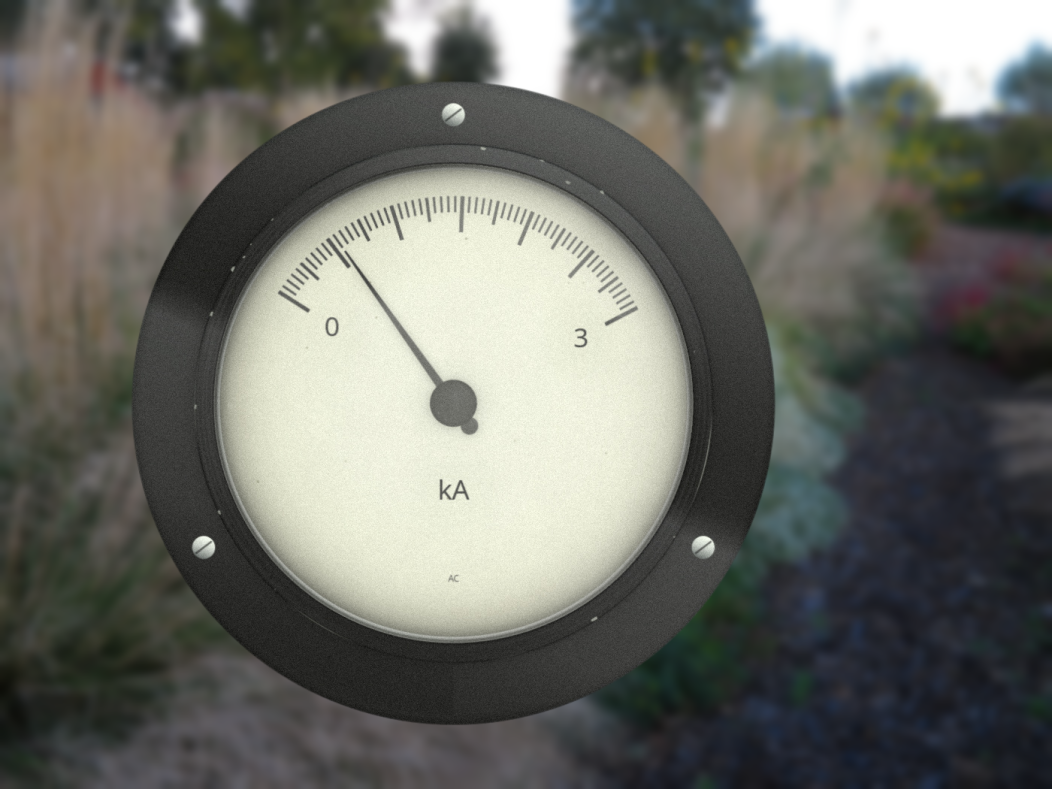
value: 0.55 (kA)
